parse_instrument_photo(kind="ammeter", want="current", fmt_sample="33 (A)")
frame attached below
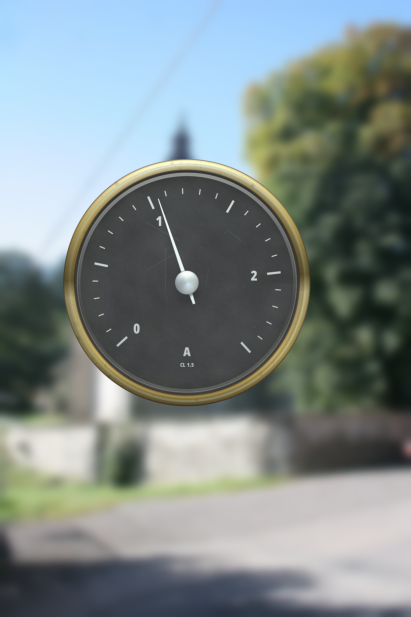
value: 1.05 (A)
